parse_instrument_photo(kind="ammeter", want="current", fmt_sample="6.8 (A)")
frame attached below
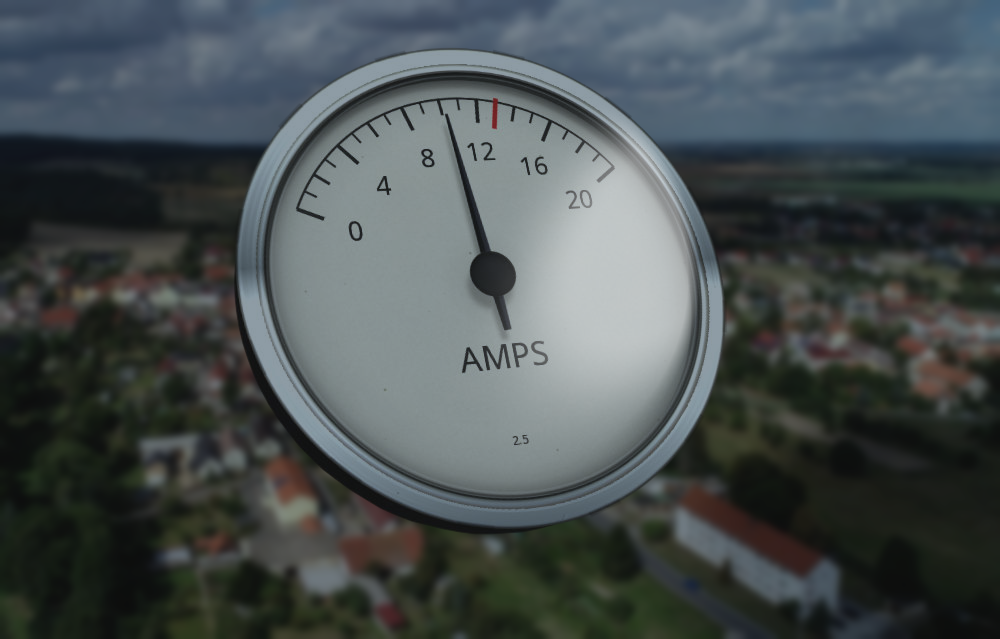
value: 10 (A)
